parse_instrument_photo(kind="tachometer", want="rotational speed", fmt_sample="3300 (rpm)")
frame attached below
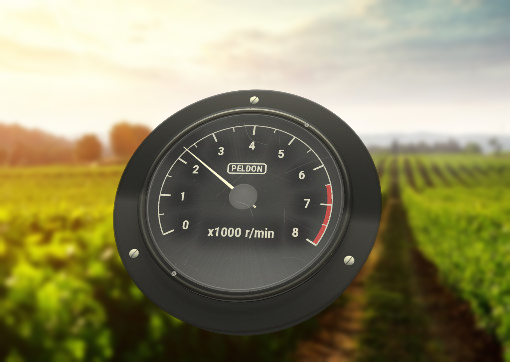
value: 2250 (rpm)
